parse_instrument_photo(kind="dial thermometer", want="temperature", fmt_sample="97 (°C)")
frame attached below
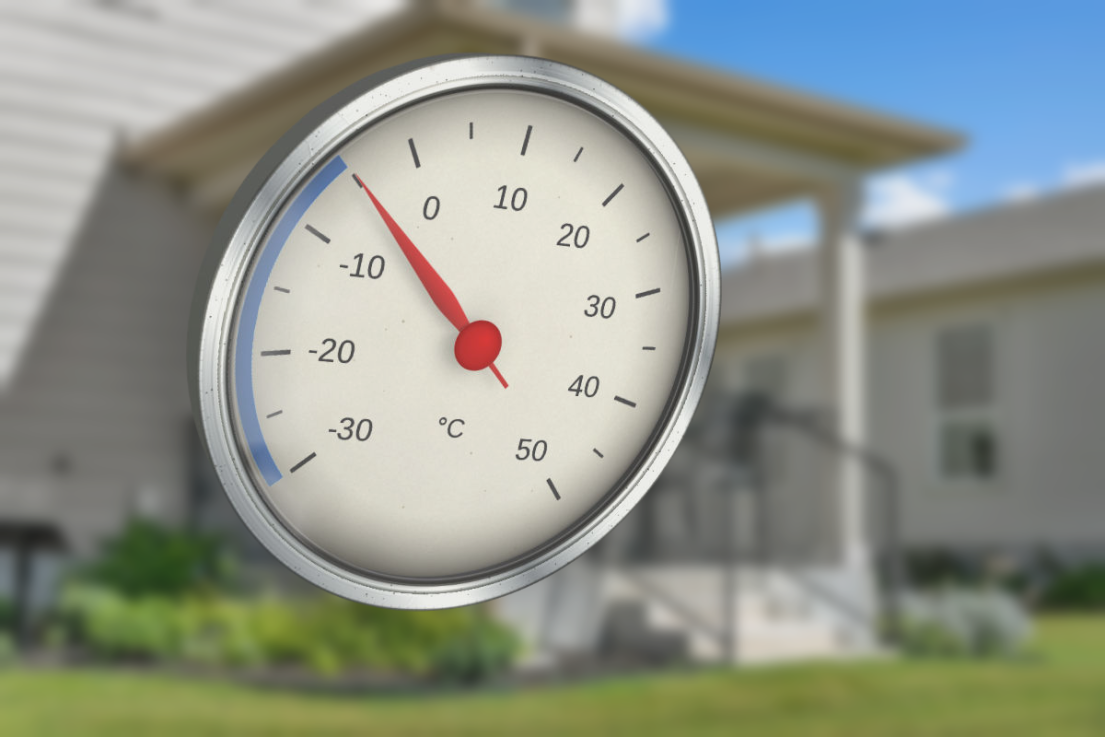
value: -5 (°C)
